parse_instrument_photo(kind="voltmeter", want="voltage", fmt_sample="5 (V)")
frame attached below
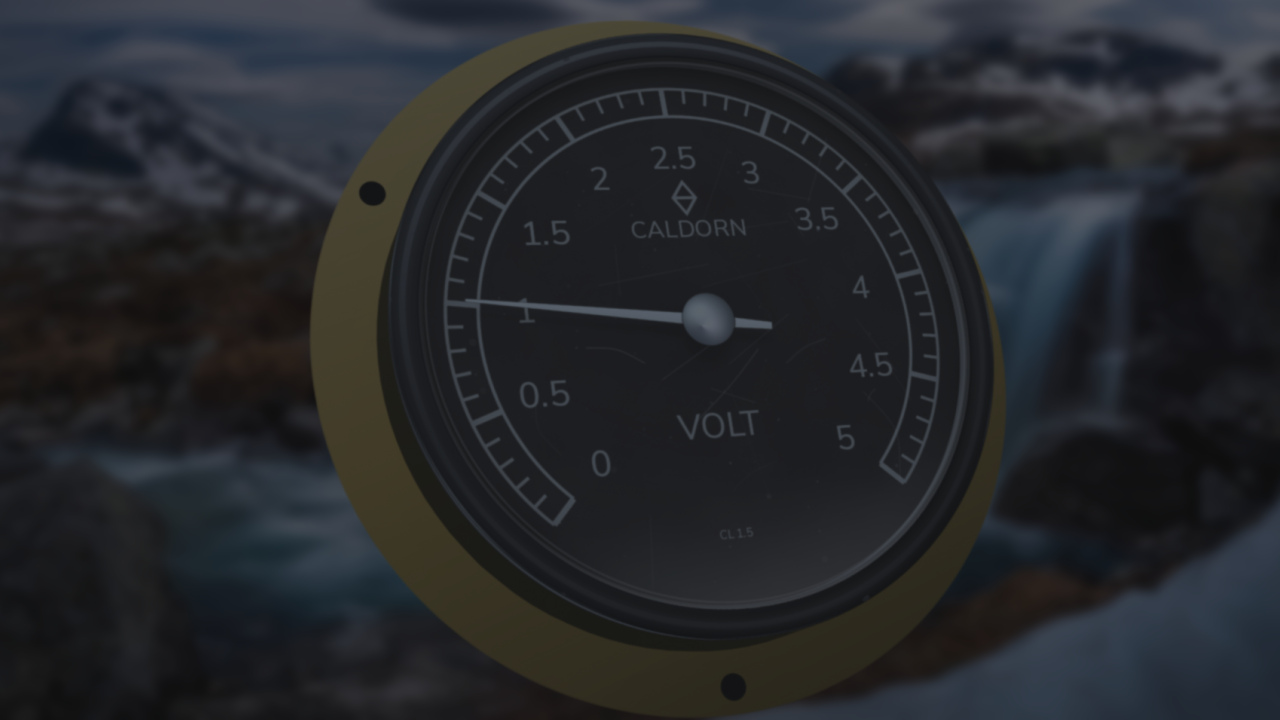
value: 1 (V)
